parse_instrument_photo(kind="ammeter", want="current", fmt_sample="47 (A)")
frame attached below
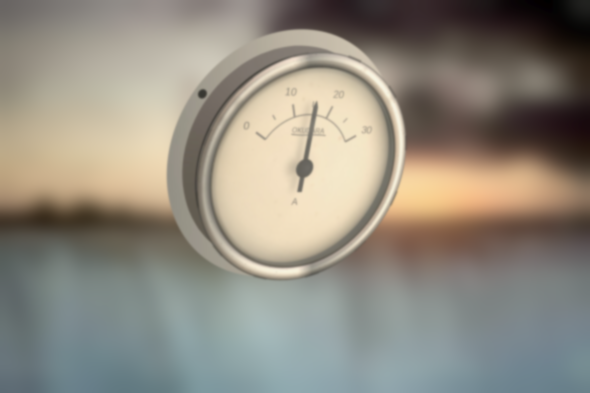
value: 15 (A)
